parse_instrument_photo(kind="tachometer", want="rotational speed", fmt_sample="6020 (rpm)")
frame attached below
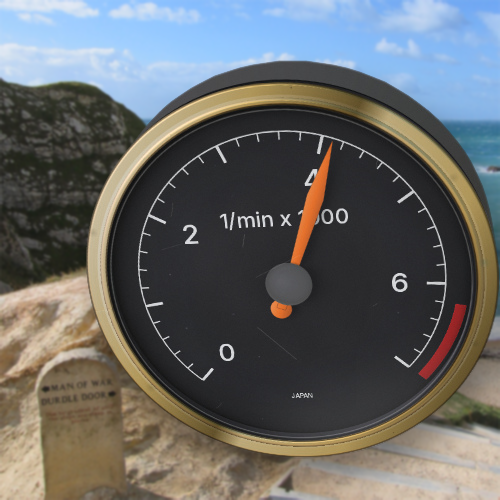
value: 4100 (rpm)
